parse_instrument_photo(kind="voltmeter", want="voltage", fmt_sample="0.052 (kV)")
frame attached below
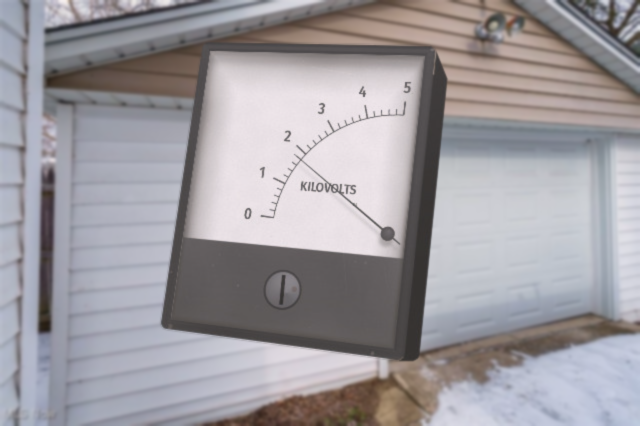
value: 1.8 (kV)
